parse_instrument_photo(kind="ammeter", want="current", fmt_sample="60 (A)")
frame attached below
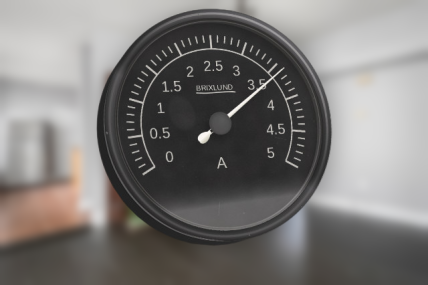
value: 3.6 (A)
